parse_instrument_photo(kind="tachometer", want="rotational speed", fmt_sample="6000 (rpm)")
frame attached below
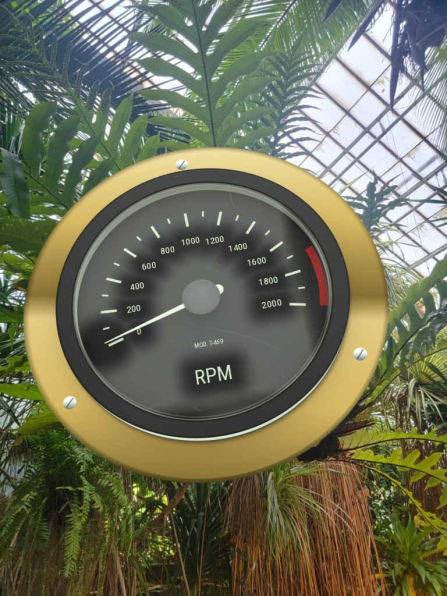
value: 0 (rpm)
